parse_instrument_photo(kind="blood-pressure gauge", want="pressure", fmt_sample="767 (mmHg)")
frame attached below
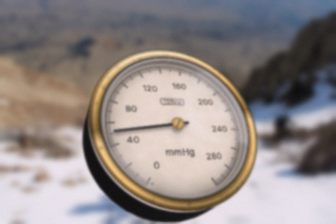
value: 50 (mmHg)
